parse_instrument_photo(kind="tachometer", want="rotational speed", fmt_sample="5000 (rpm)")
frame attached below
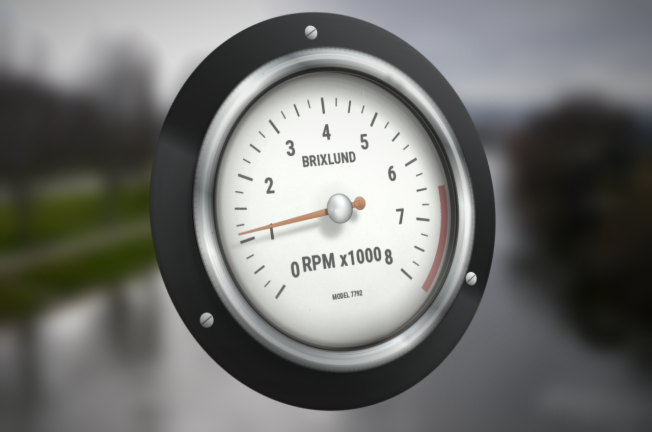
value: 1125 (rpm)
